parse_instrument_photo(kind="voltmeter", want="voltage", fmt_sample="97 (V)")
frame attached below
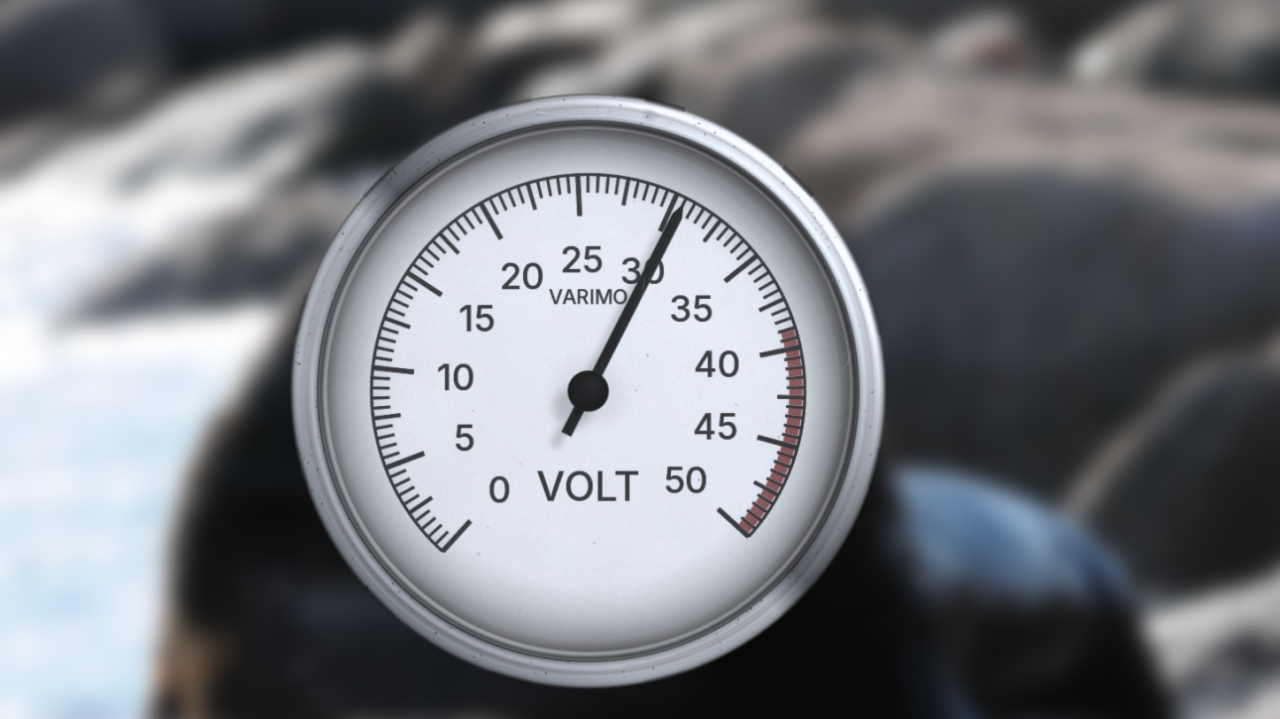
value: 30.5 (V)
